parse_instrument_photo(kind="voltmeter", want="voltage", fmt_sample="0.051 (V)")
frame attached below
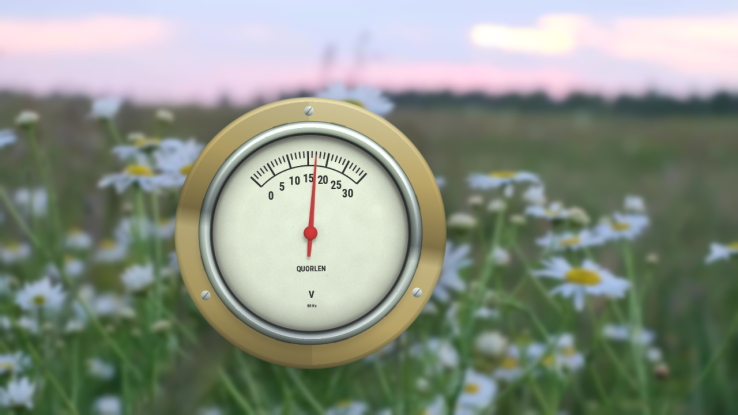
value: 17 (V)
